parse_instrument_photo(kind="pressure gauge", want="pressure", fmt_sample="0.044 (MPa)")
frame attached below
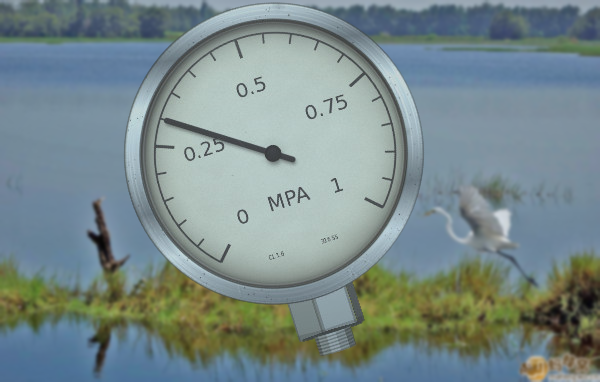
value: 0.3 (MPa)
